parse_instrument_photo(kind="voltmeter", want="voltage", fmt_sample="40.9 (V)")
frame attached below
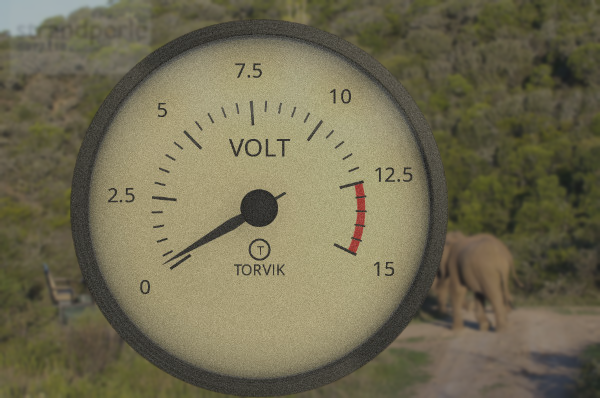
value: 0.25 (V)
